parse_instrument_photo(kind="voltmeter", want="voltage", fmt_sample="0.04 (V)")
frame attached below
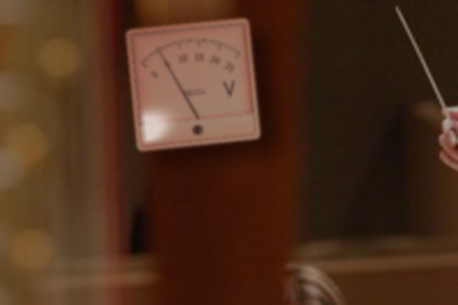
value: 5 (V)
